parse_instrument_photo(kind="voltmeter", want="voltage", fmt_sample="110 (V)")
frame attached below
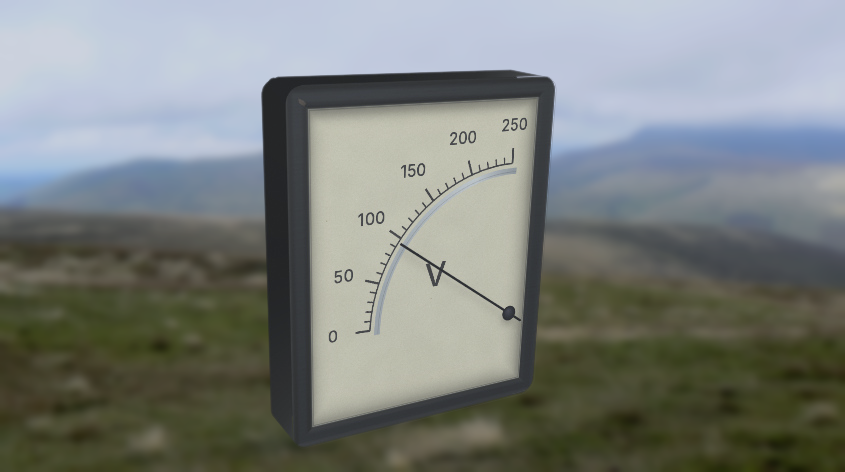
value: 95 (V)
